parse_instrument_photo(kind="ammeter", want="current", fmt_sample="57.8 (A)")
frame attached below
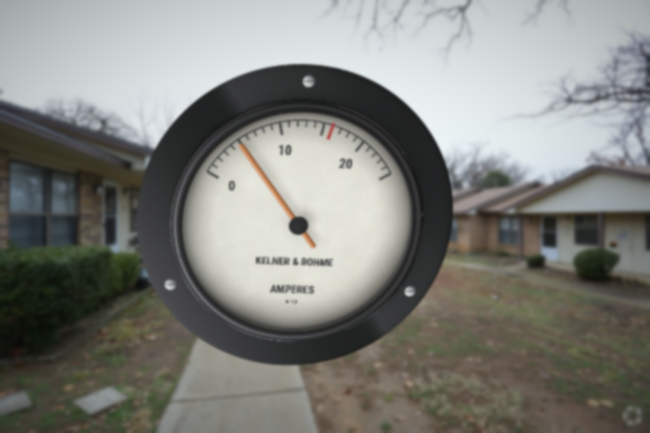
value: 5 (A)
